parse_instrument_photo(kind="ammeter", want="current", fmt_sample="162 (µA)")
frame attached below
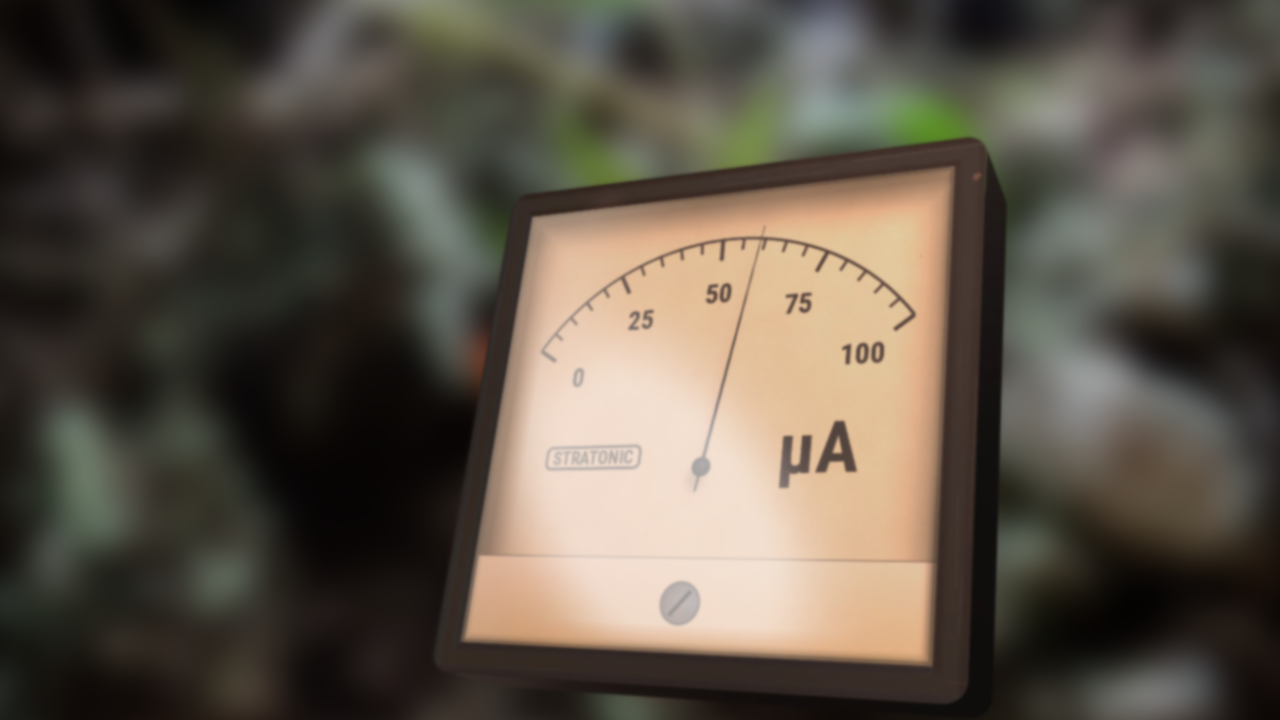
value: 60 (µA)
